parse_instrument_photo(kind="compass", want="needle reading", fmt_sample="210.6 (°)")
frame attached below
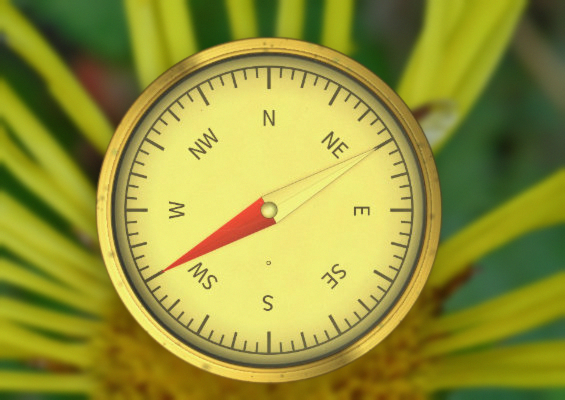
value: 240 (°)
